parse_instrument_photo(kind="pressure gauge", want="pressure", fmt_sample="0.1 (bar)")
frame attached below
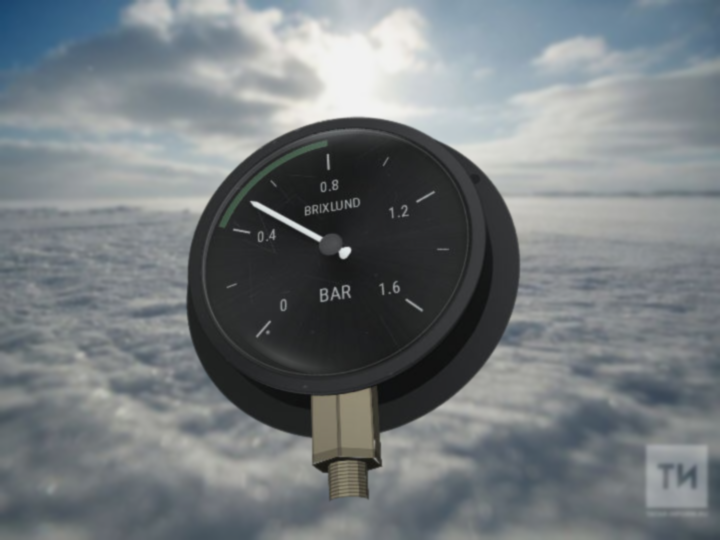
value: 0.5 (bar)
